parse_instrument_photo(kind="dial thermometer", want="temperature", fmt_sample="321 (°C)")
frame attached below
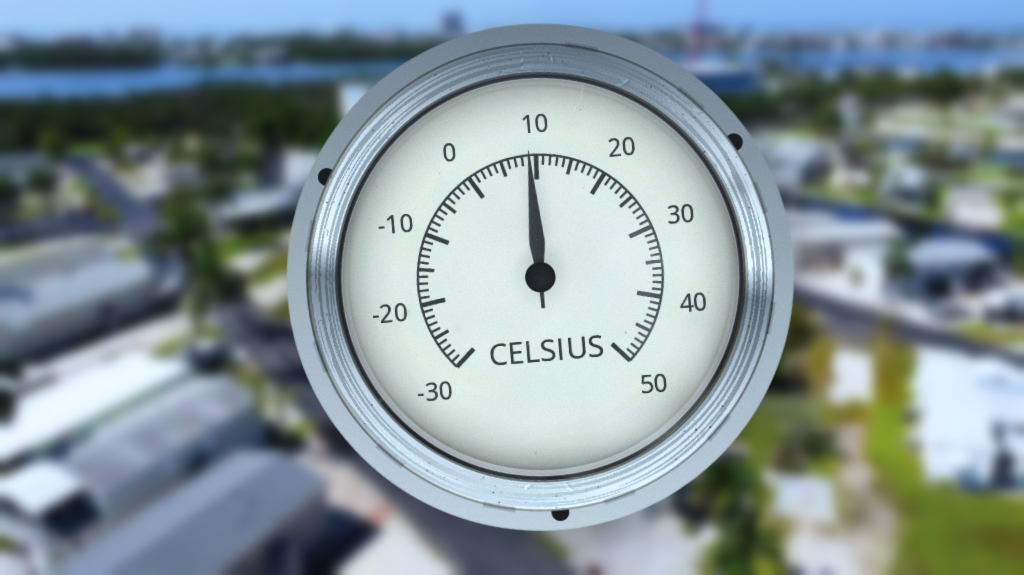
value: 9 (°C)
